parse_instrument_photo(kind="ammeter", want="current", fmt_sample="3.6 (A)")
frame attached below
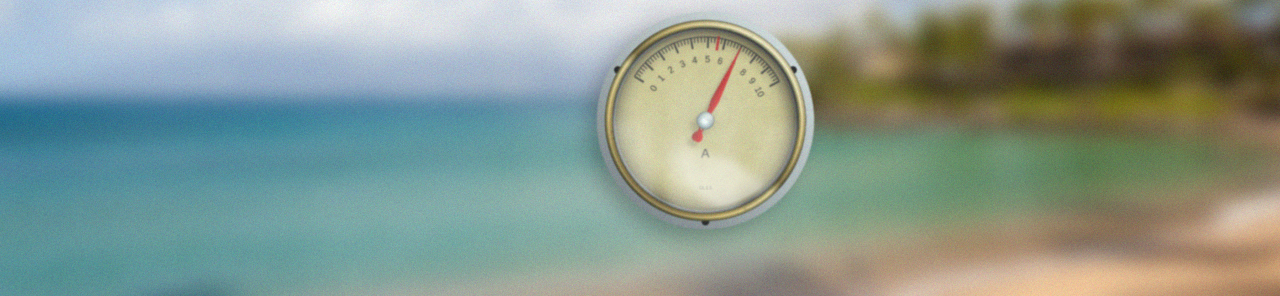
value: 7 (A)
